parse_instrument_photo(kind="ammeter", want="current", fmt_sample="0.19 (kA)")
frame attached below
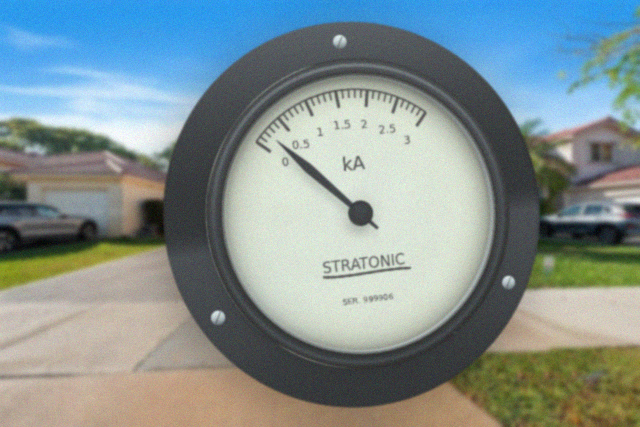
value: 0.2 (kA)
